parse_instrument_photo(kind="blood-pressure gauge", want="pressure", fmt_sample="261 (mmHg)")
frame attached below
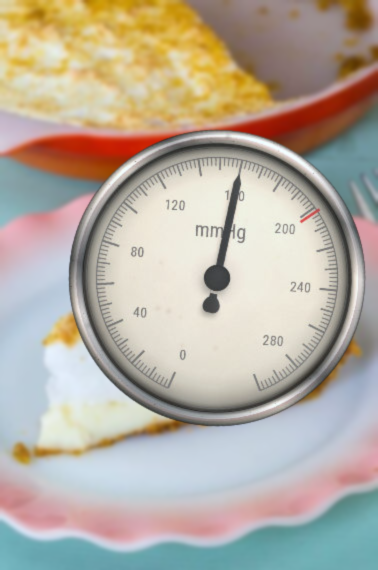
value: 160 (mmHg)
